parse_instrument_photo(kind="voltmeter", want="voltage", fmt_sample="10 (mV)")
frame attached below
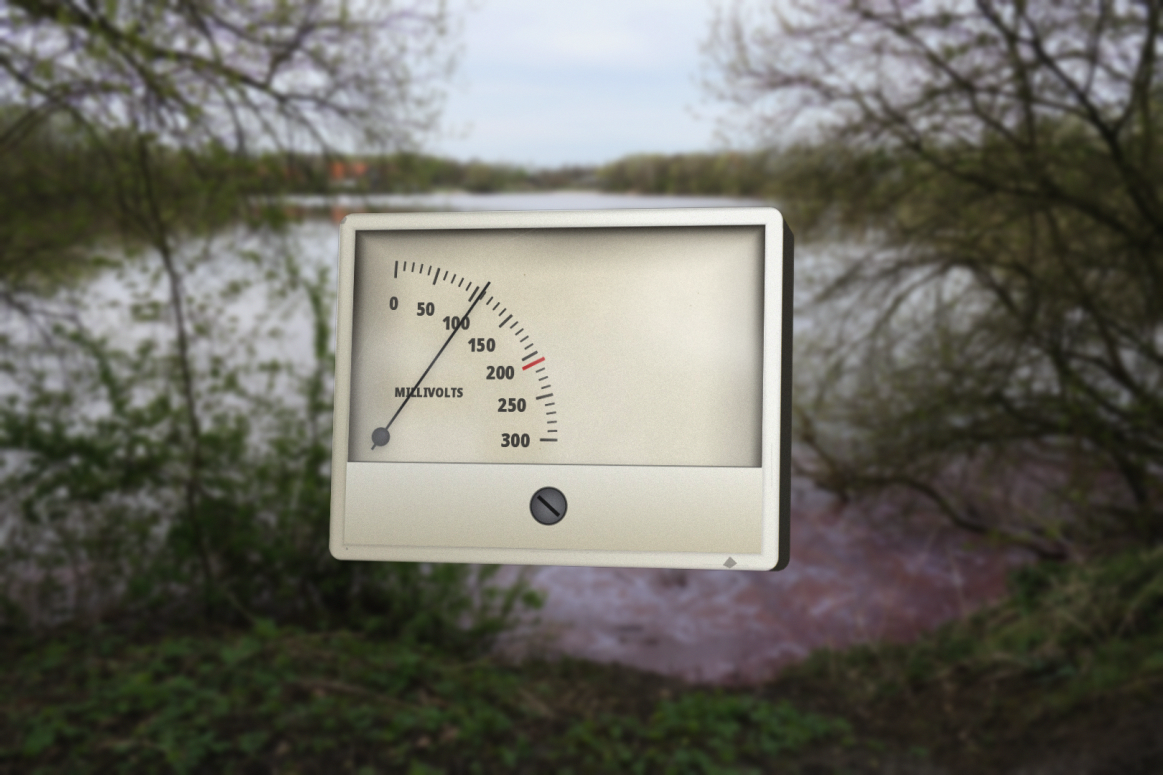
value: 110 (mV)
